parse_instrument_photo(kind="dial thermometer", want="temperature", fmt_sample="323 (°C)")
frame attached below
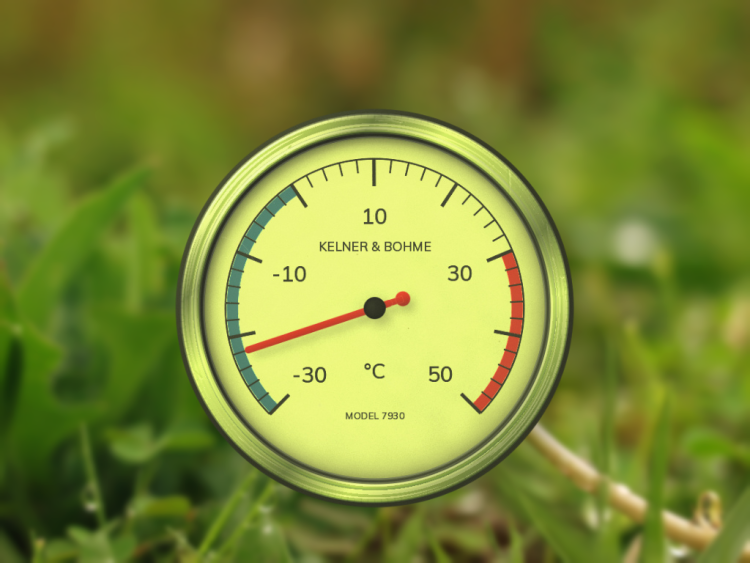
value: -22 (°C)
